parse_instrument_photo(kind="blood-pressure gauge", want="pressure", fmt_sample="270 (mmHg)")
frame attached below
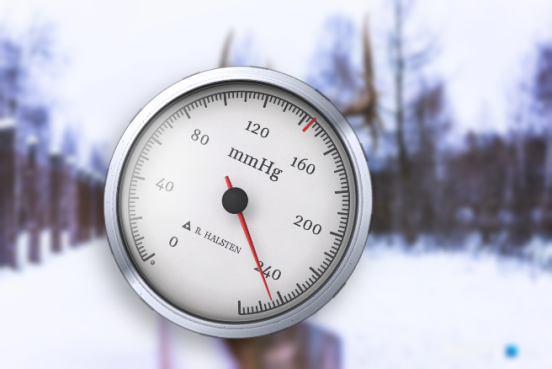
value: 244 (mmHg)
